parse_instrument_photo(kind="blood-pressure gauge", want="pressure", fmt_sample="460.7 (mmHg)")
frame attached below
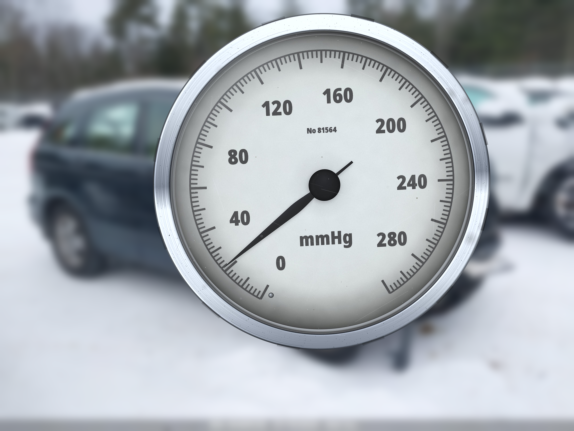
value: 22 (mmHg)
